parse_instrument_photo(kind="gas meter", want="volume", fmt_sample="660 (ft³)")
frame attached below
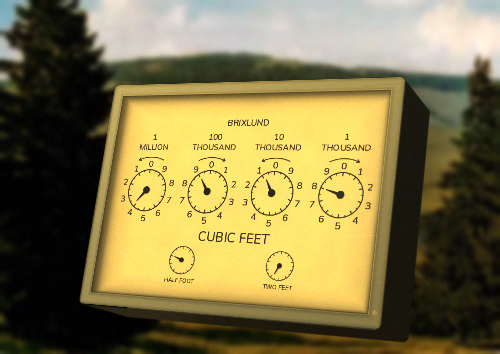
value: 390800 (ft³)
